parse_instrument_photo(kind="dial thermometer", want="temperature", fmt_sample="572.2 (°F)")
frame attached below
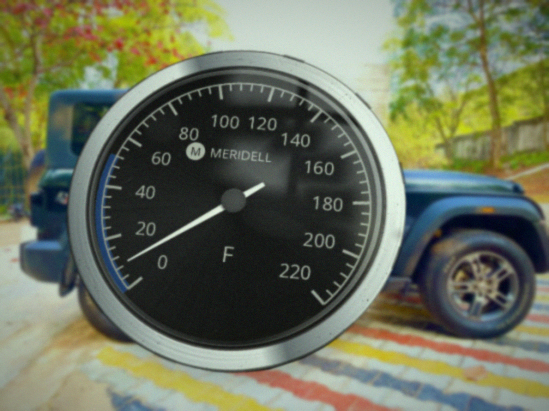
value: 8 (°F)
